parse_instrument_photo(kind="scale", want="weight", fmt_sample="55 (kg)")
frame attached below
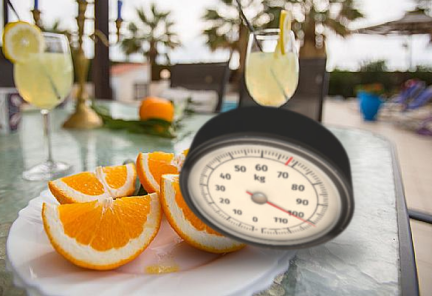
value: 100 (kg)
